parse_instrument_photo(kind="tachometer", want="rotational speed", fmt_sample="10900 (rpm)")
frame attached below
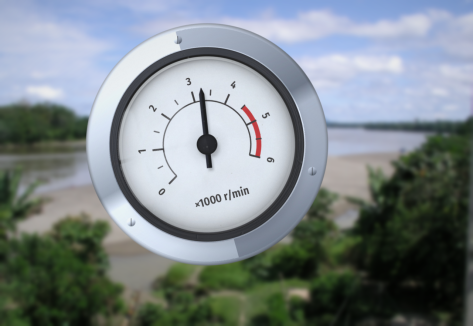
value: 3250 (rpm)
